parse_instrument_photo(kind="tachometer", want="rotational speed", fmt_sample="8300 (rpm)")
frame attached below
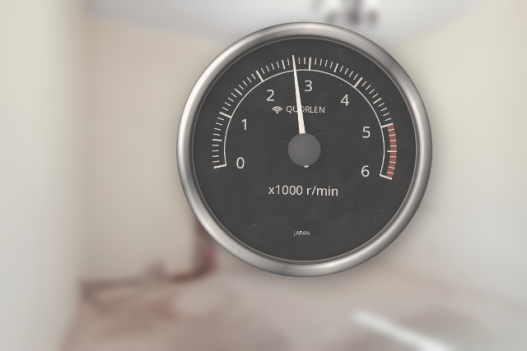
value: 2700 (rpm)
